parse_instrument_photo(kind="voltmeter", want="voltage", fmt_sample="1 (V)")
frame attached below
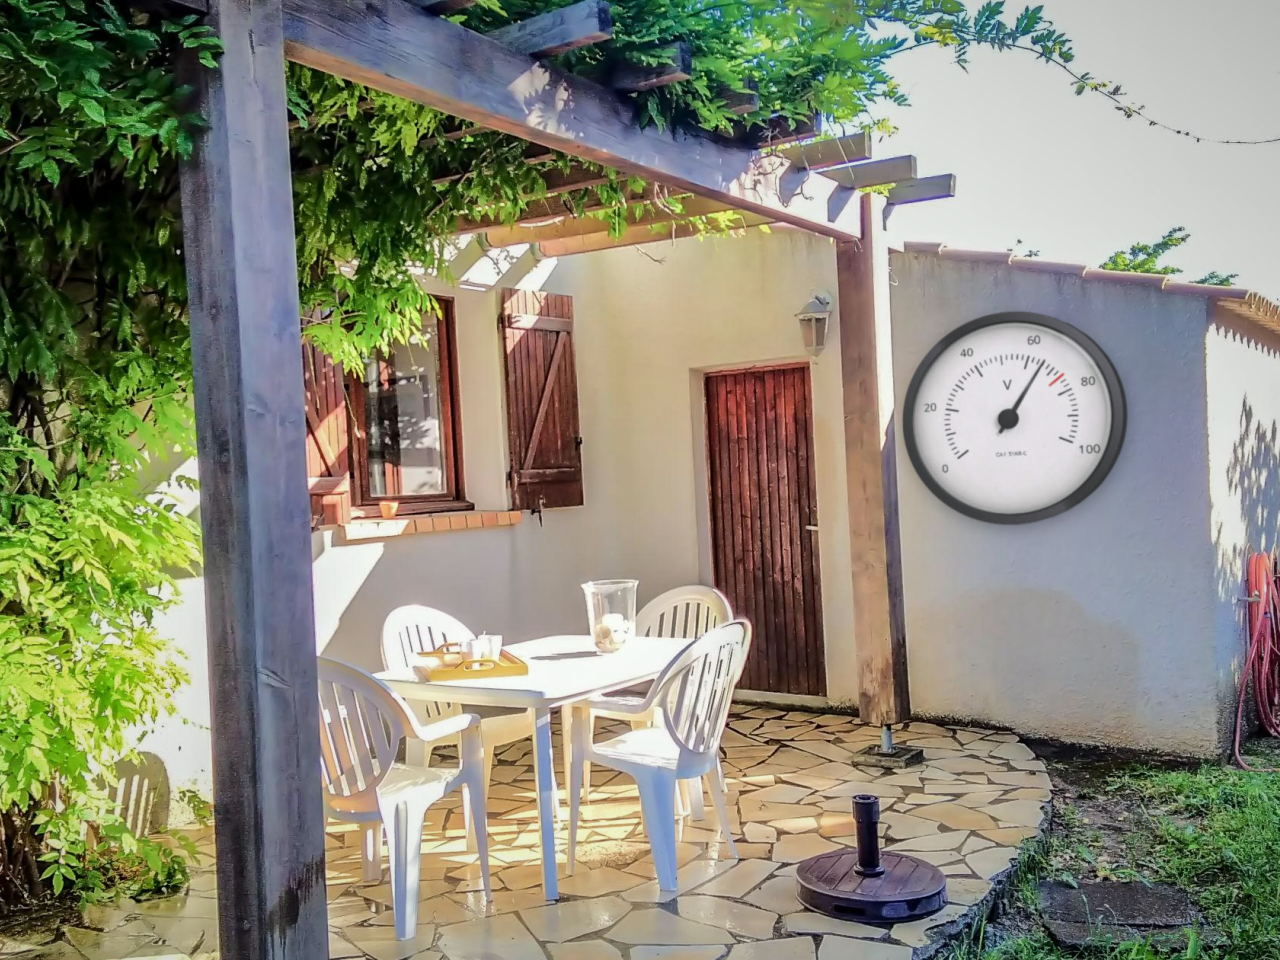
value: 66 (V)
